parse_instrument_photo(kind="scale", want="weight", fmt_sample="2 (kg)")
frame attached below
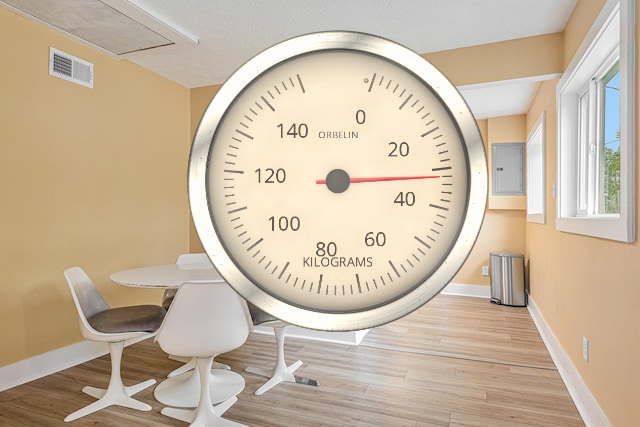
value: 32 (kg)
